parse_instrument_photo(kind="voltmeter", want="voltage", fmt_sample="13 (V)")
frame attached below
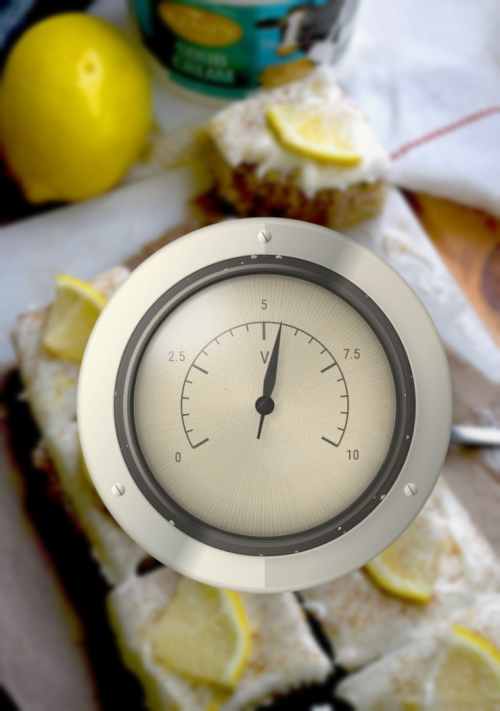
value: 5.5 (V)
